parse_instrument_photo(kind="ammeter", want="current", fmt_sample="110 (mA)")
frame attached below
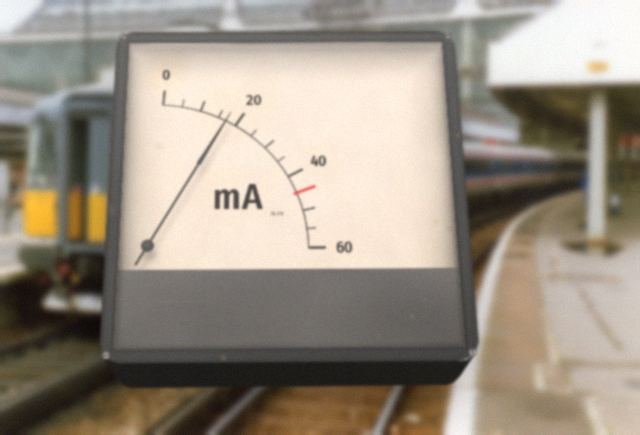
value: 17.5 (mA)
